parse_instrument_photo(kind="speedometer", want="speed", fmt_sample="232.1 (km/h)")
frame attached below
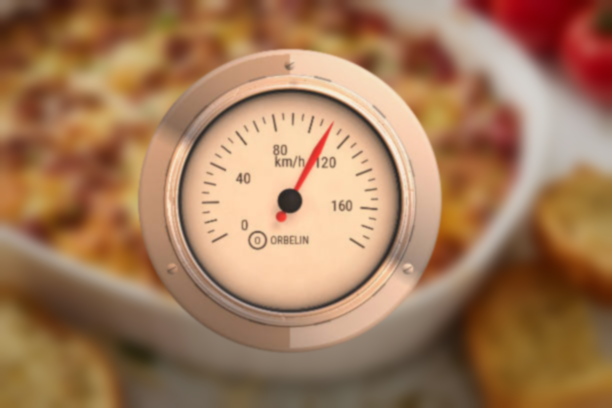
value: 110 (km/h)
